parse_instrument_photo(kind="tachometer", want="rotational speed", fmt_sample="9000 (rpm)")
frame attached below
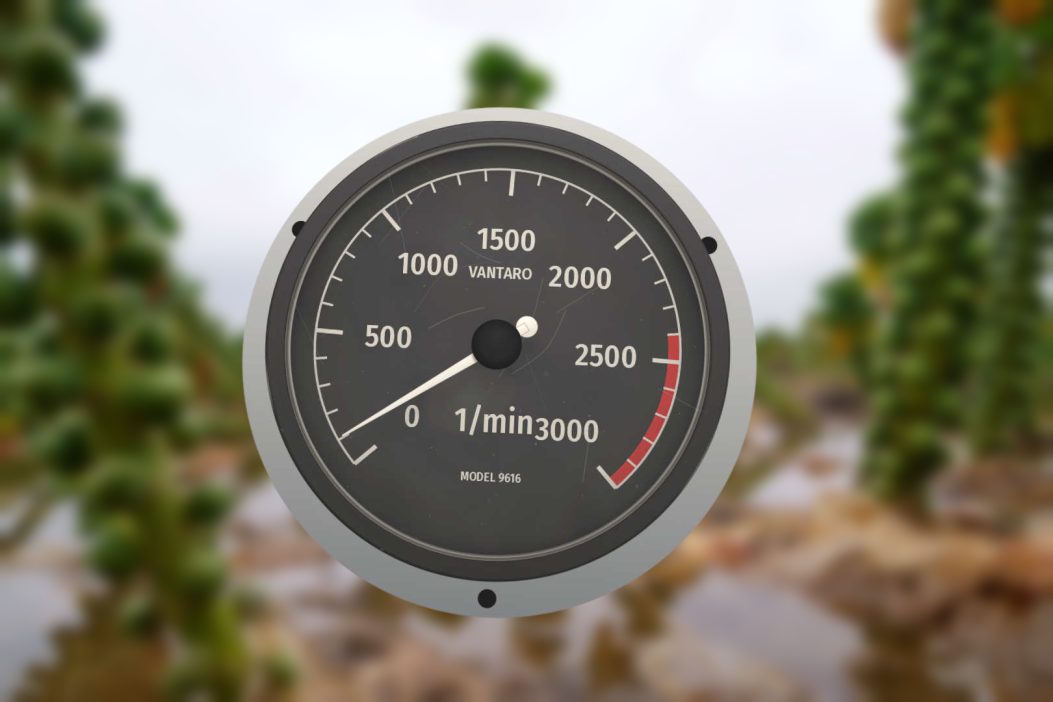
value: 100 (rpm)
